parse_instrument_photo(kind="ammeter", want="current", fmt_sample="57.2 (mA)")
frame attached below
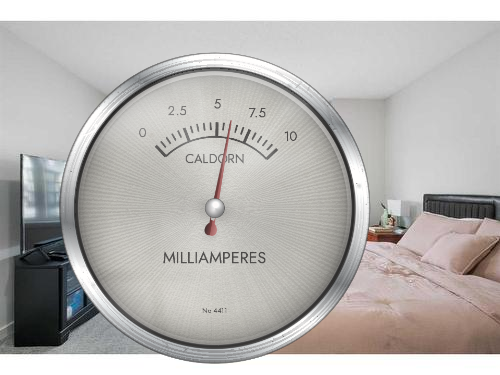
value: 6 (mA)
